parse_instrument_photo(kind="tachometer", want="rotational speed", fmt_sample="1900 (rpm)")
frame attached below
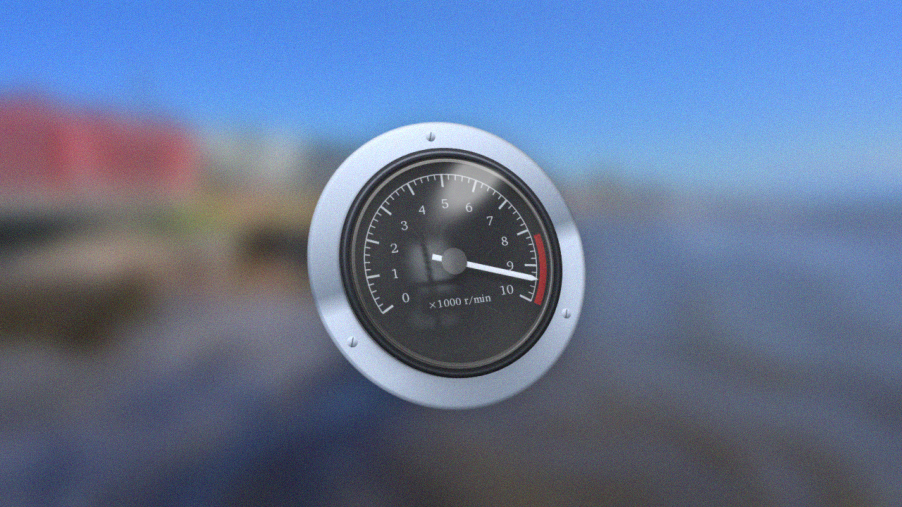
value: 9400 (rpm)
